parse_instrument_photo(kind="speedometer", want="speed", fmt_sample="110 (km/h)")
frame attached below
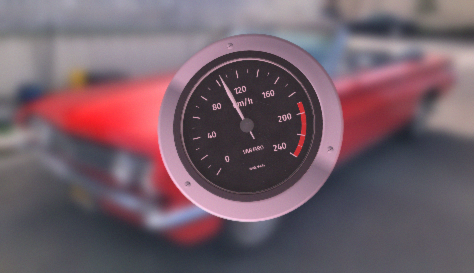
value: 105 (km/h)
